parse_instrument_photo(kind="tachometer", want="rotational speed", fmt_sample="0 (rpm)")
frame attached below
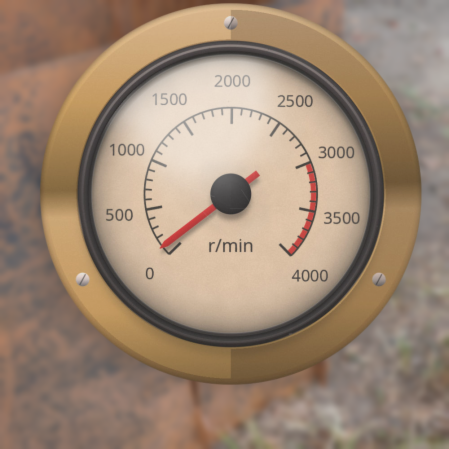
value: 100 (rpm)
